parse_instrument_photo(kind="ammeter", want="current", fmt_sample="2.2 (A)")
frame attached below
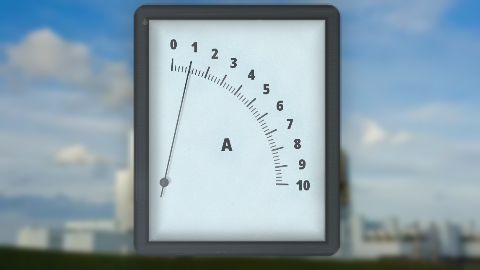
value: 1 (A)
